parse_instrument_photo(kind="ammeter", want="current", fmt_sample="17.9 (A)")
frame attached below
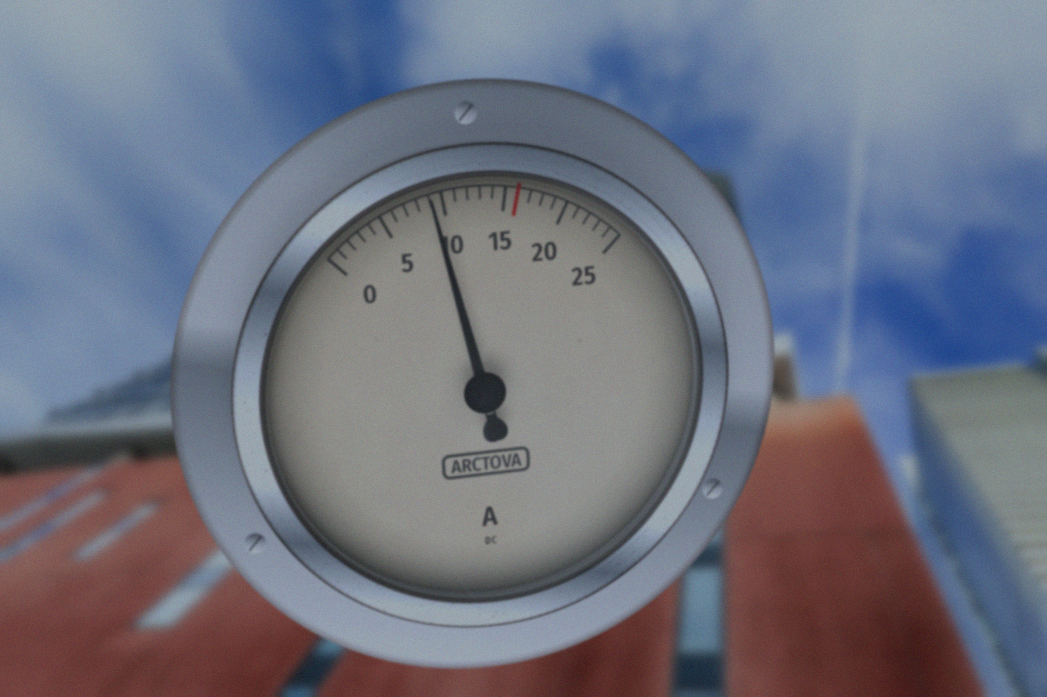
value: 9 (A)
